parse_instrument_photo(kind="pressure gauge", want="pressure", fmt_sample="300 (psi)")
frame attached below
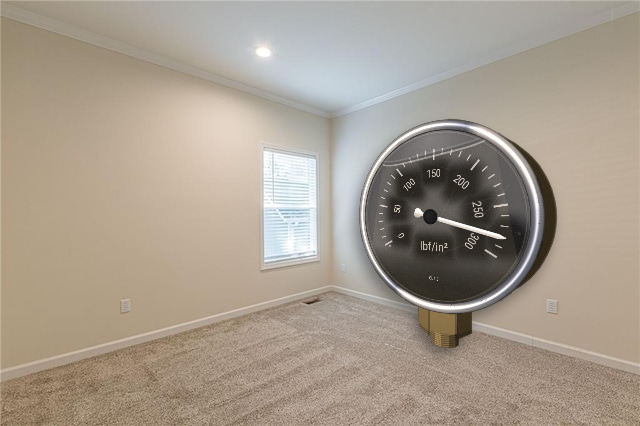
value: 280 (psi)
